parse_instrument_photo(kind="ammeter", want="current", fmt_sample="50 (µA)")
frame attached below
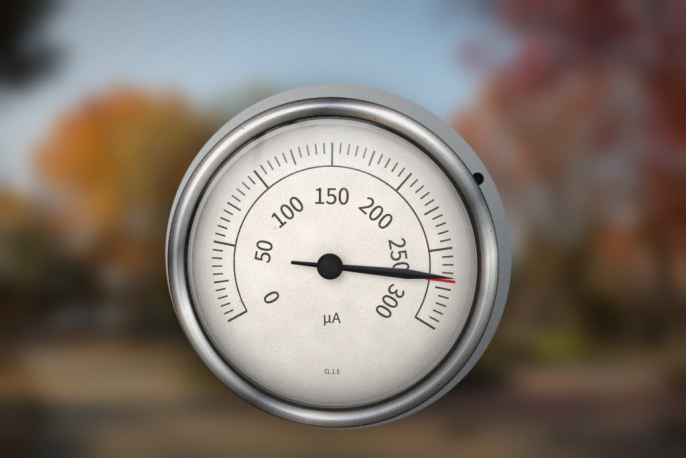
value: 267.5 (µA)
